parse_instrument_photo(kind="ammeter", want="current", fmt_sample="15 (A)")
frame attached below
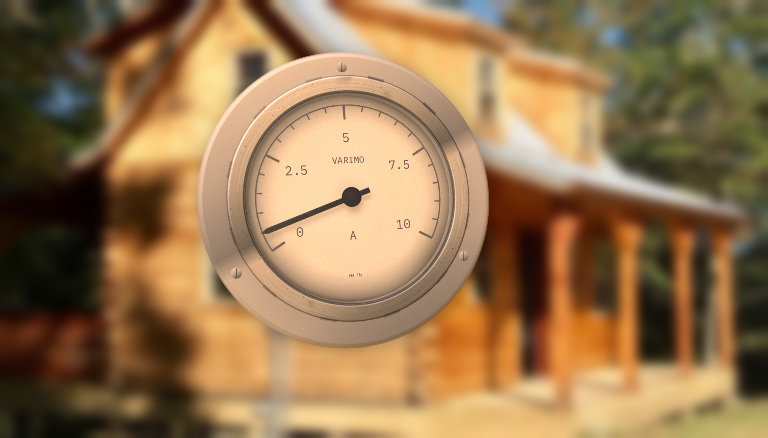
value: 0.5 (A)
